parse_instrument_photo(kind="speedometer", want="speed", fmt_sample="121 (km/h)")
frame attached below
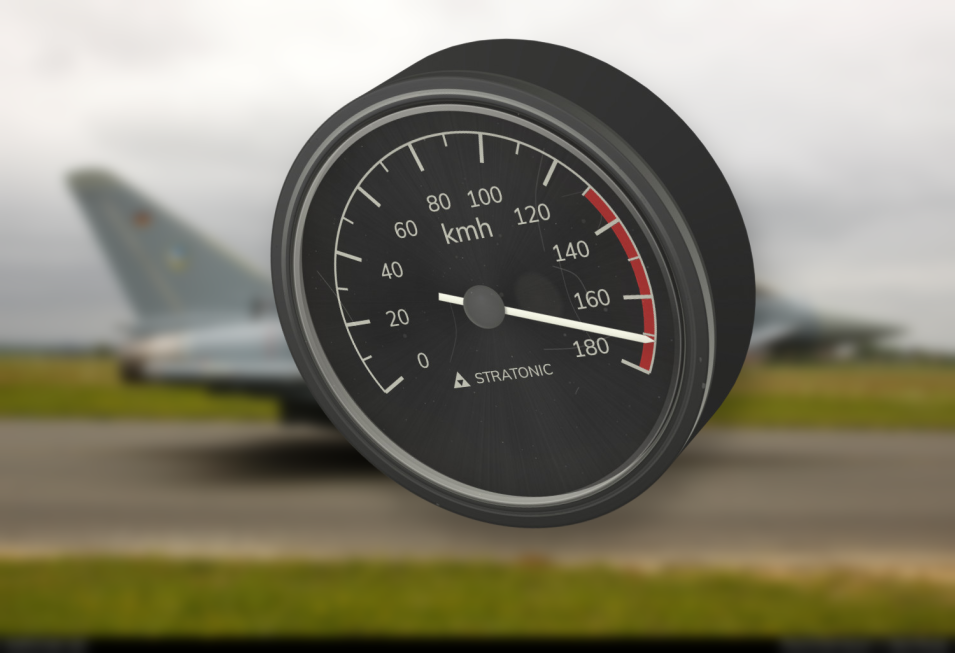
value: 170 (km/h)
